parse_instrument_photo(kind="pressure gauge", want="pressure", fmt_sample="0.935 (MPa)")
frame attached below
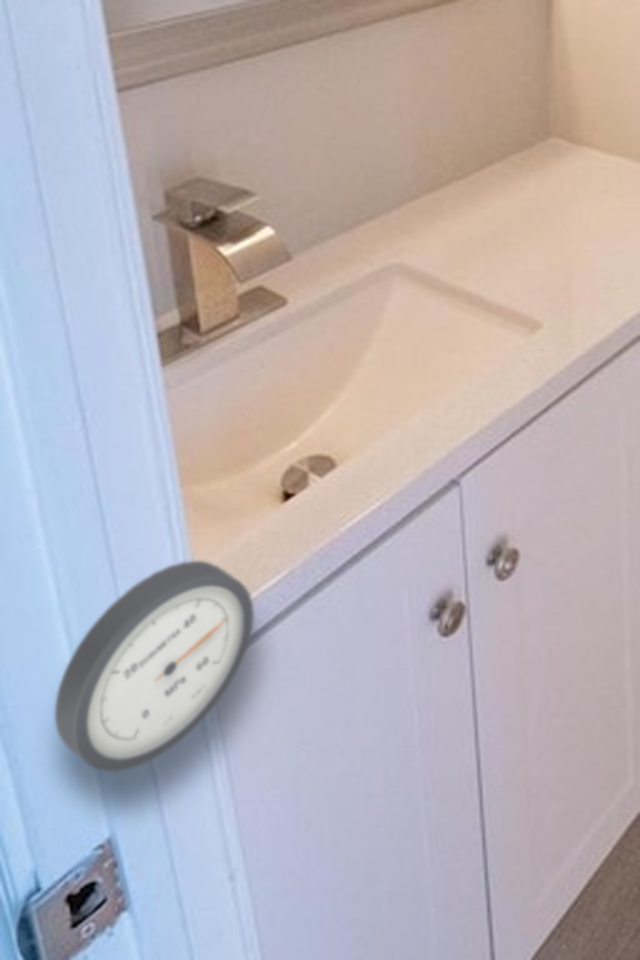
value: 50 (MPa)
